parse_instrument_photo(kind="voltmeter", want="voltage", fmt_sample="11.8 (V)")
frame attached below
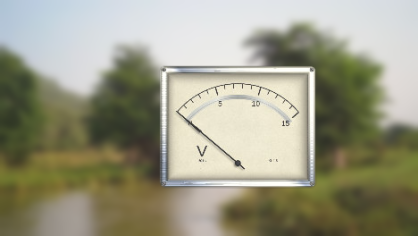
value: 0 (V)
